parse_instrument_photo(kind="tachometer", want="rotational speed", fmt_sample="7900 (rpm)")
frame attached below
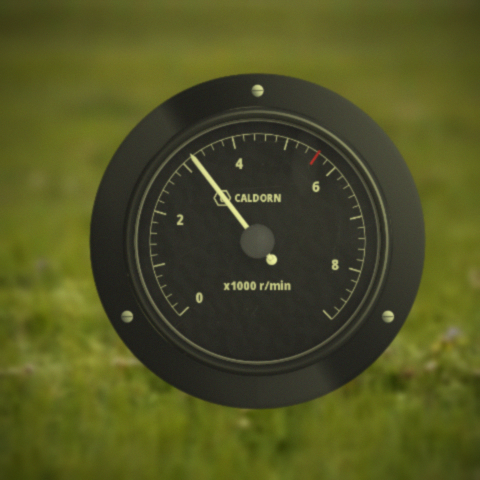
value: 3200 (rpm)
